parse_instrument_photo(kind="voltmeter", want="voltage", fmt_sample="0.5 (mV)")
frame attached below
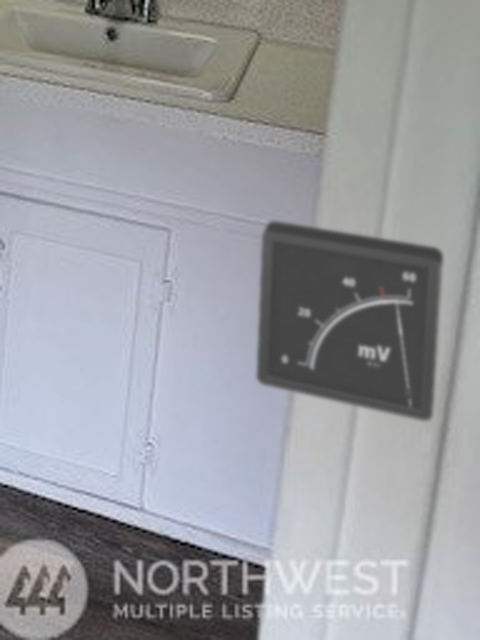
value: 55 (mV)
